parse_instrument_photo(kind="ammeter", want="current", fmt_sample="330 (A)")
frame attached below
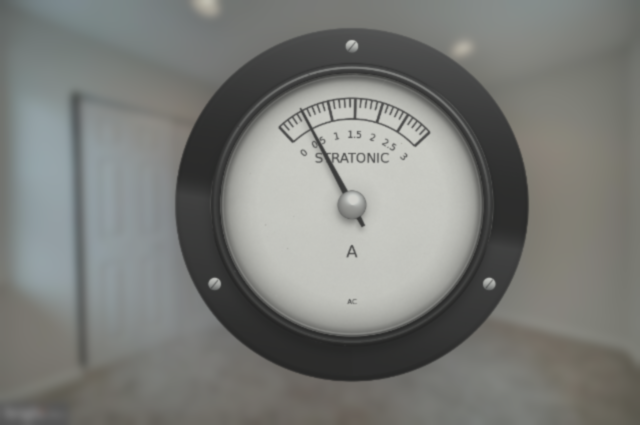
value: 0.5 (A)
